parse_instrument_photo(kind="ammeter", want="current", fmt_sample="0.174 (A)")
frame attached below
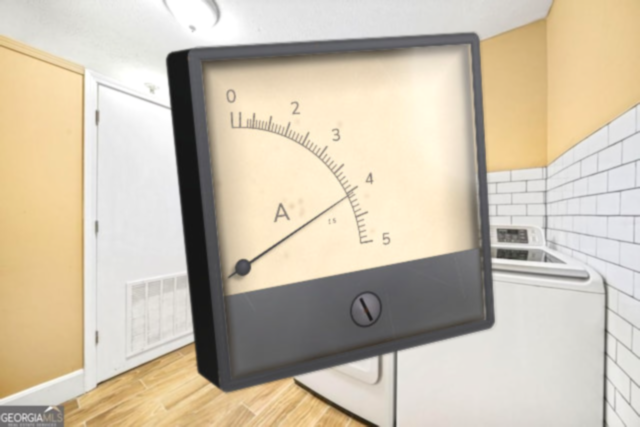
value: 4 (A)
